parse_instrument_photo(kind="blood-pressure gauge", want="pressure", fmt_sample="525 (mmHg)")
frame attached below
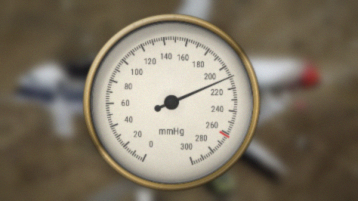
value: 210 (mmHg)
